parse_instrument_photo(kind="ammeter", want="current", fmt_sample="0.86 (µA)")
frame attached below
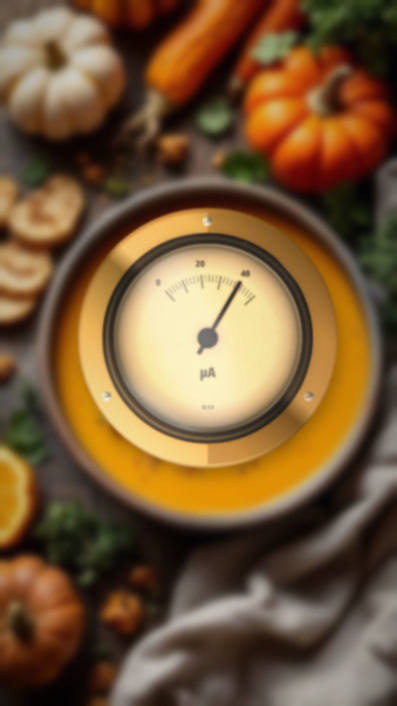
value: 40 (µA)
